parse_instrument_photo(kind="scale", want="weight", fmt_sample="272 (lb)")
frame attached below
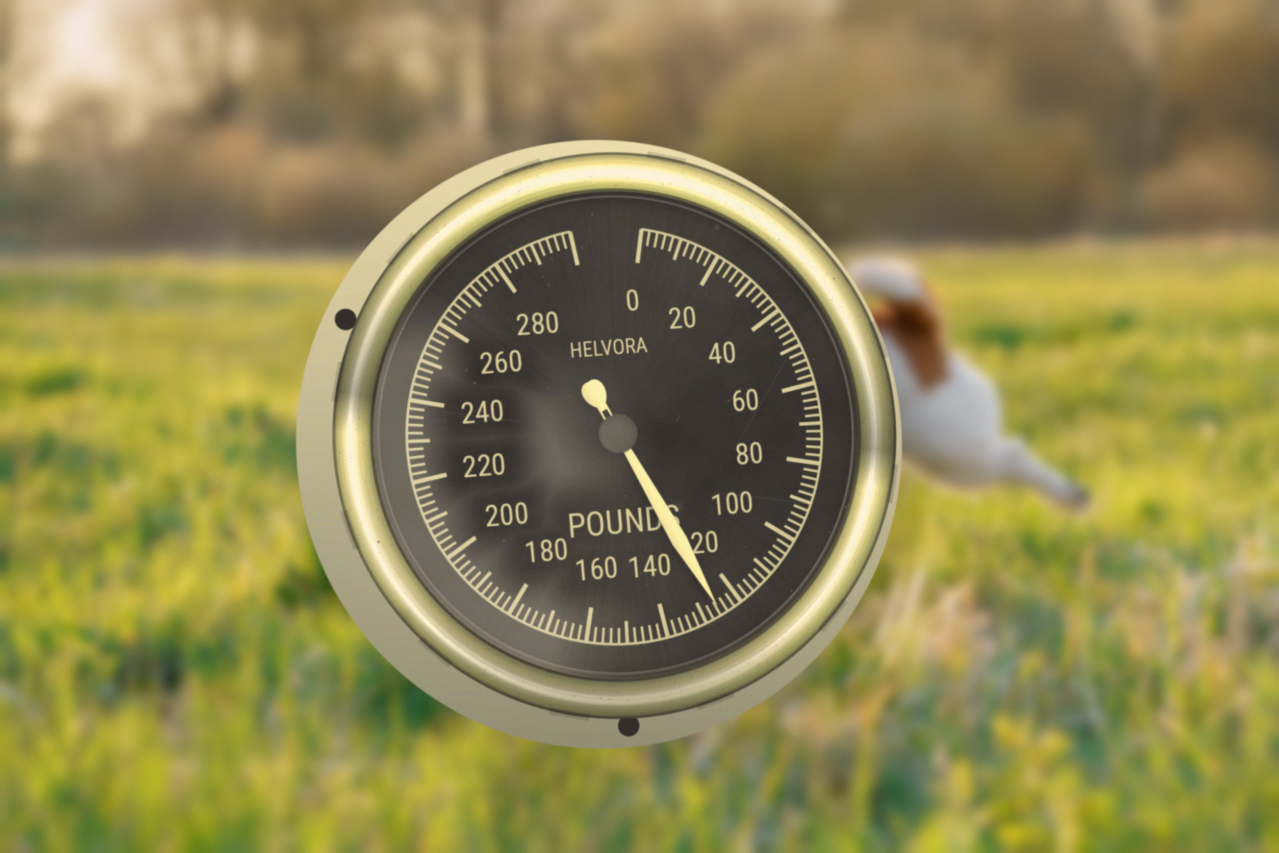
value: 126 (lb)
